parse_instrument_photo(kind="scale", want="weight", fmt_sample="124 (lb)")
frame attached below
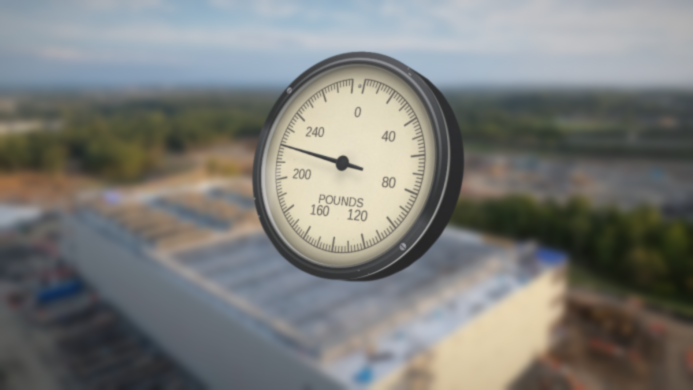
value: 220 (lb)
